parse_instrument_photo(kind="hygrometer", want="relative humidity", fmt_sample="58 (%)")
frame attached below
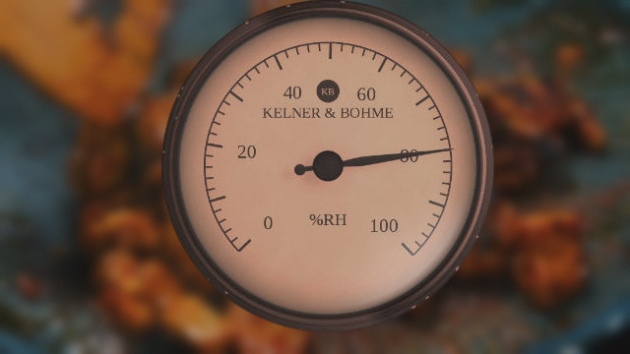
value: 80 (%)
